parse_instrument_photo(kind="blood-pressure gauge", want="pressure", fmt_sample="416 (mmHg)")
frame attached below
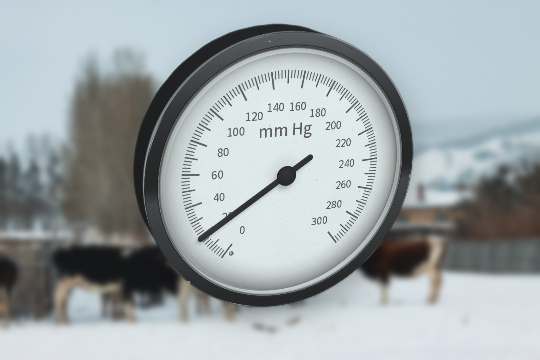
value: 20 (mmHg)
